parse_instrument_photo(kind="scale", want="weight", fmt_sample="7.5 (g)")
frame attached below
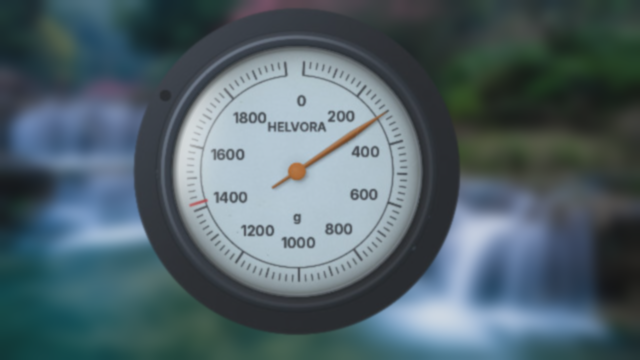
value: 300 (g)
